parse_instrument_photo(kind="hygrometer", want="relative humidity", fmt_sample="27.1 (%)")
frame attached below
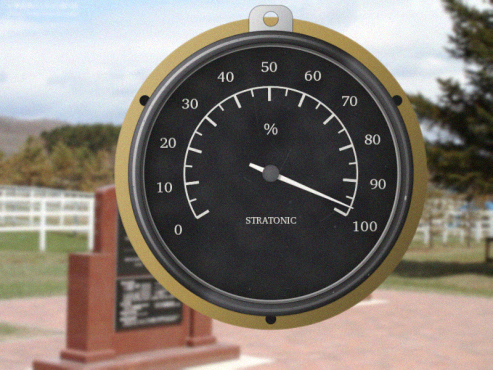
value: 97.5 (%)
